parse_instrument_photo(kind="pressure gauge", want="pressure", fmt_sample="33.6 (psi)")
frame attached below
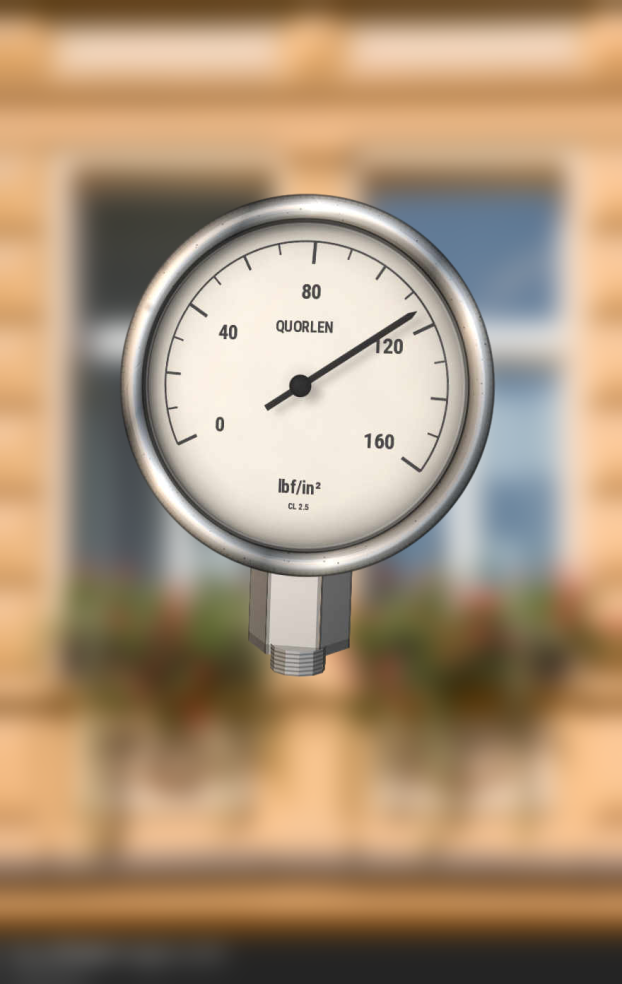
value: 115 (psi)
